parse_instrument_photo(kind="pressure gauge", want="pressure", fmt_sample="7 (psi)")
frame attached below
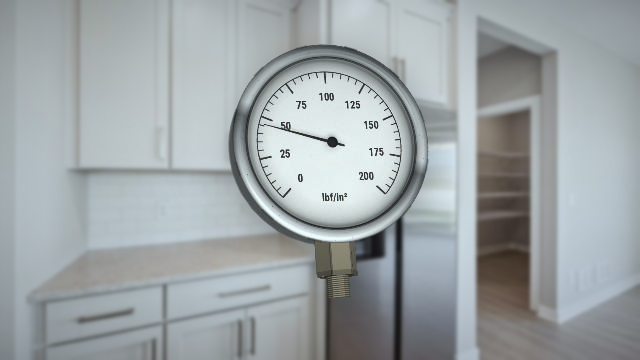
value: 45 (psi)
